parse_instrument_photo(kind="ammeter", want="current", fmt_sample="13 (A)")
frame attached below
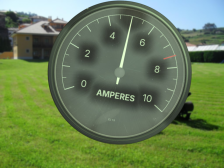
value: 5 (A)
